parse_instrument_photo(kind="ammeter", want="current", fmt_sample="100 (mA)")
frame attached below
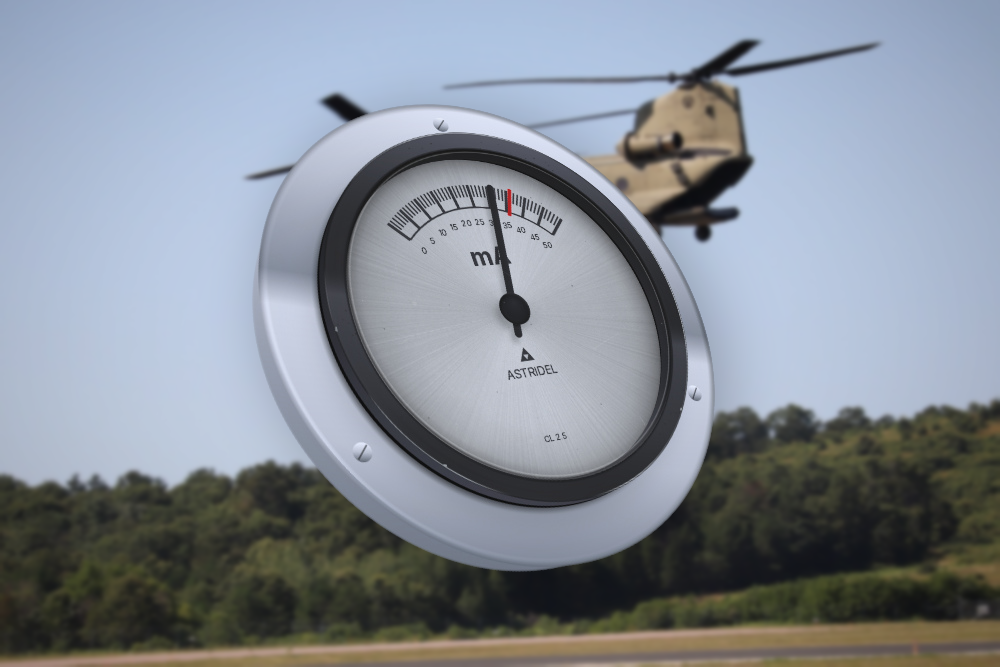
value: 30 (mA)
